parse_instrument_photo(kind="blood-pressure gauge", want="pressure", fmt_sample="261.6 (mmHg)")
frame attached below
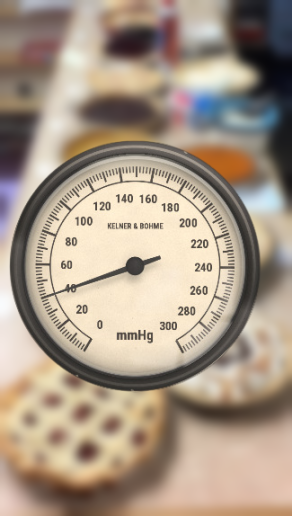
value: 40 (mmHg)
